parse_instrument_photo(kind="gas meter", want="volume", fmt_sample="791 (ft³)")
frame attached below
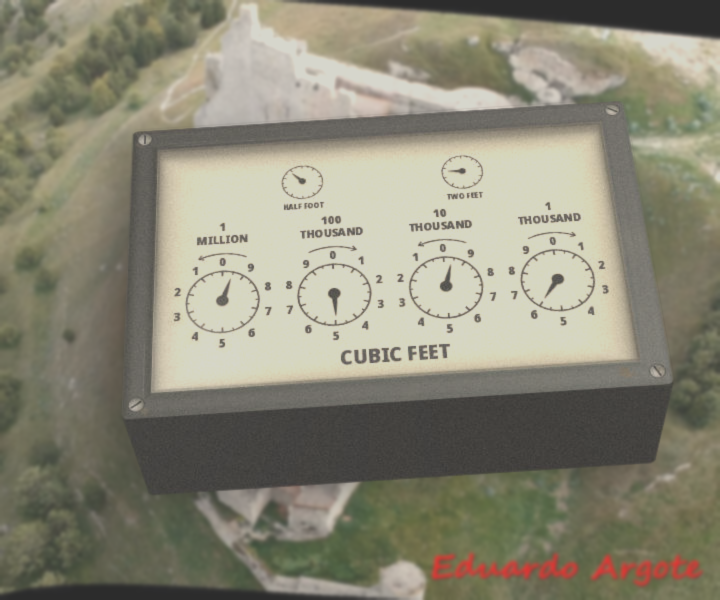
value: 949600 (ft³)
